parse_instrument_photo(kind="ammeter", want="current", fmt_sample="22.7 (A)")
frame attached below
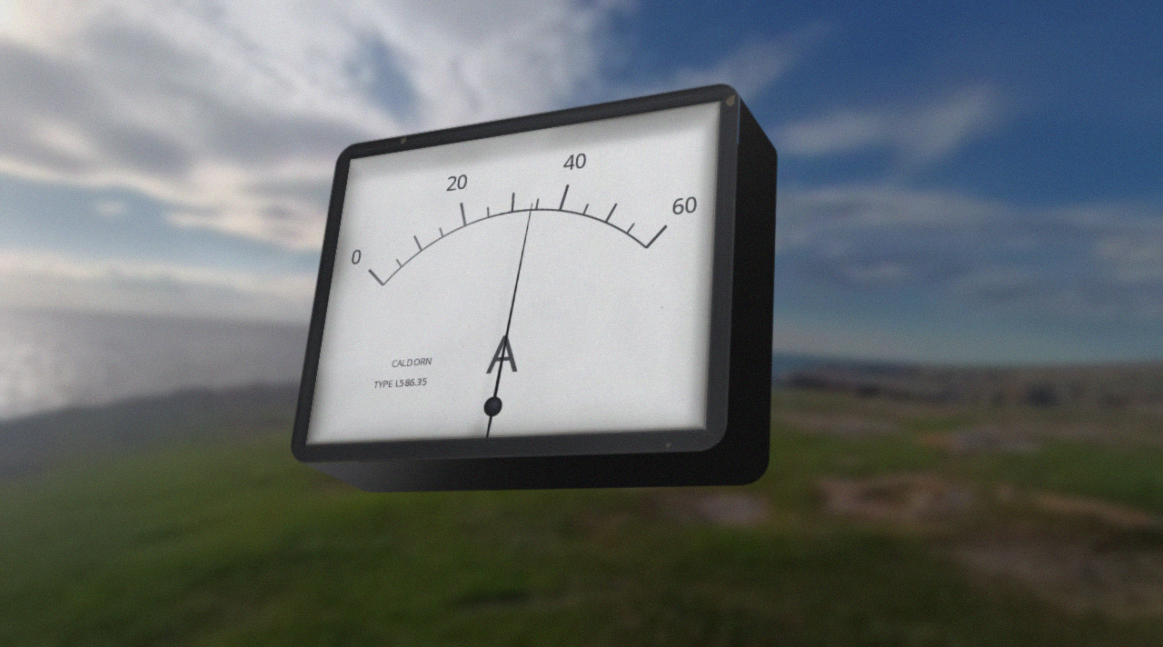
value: 35 (A)
